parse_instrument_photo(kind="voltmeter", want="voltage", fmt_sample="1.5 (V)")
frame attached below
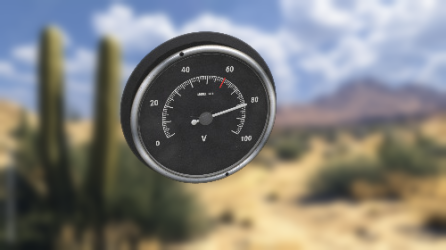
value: 80 (V)
